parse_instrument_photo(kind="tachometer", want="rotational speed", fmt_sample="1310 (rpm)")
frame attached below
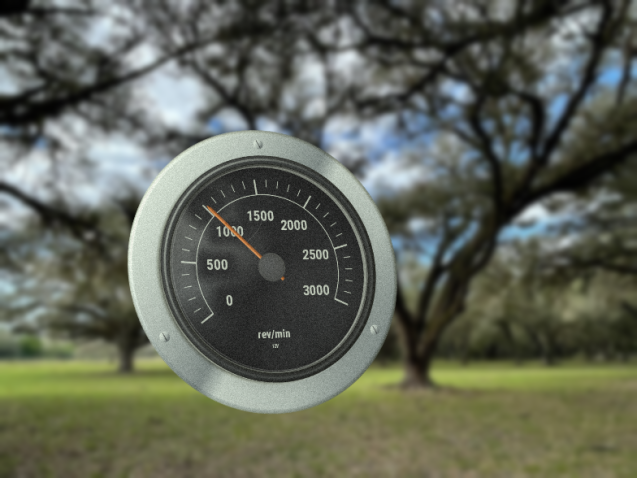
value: 1000 (rpm)
